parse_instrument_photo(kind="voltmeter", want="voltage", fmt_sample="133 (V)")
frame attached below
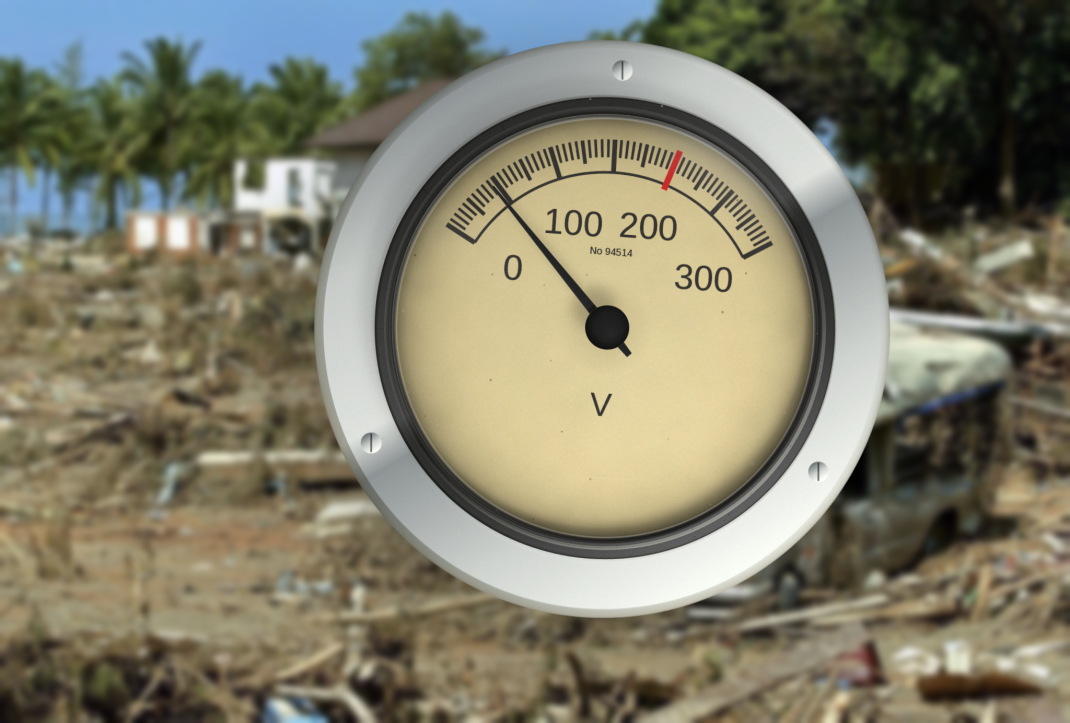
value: 45 (V)
